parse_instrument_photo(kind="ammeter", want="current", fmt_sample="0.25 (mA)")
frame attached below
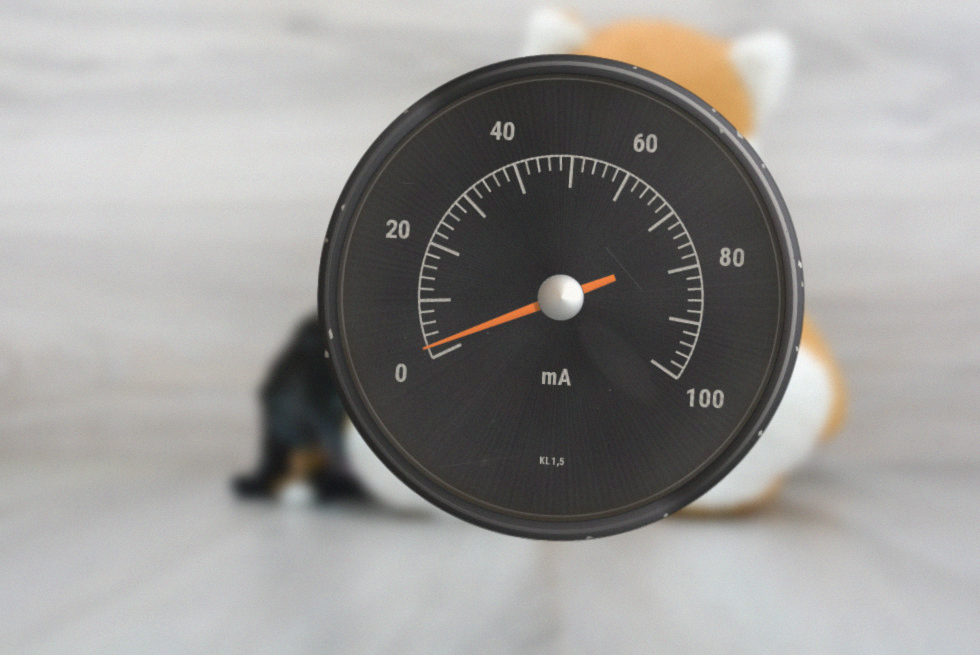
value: 2 (mA)
